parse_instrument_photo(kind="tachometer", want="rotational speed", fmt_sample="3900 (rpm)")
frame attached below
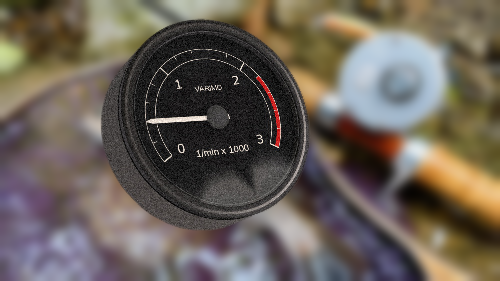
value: 400 (rpm)
